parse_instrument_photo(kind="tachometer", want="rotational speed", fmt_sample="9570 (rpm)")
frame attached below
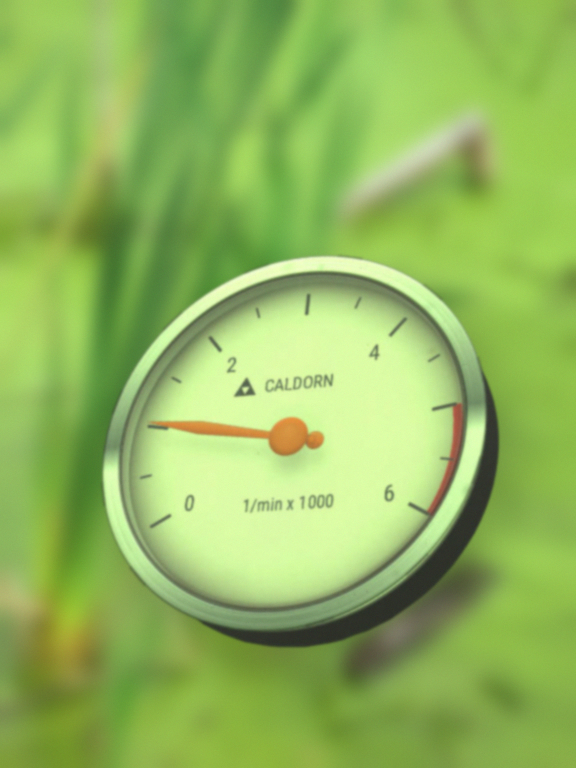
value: 1000 (rpm)
